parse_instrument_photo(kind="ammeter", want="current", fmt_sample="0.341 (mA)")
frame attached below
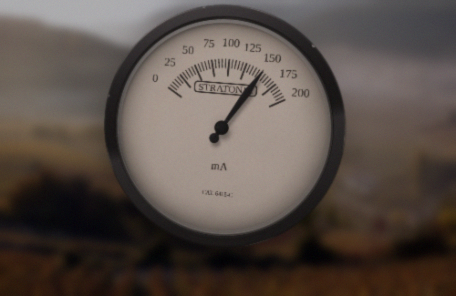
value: 150 (mA)
